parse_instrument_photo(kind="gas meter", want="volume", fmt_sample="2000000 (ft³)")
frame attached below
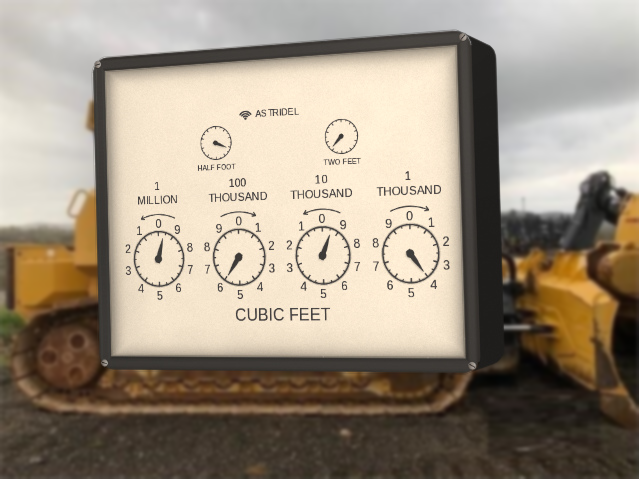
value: 959400 (ft³)
